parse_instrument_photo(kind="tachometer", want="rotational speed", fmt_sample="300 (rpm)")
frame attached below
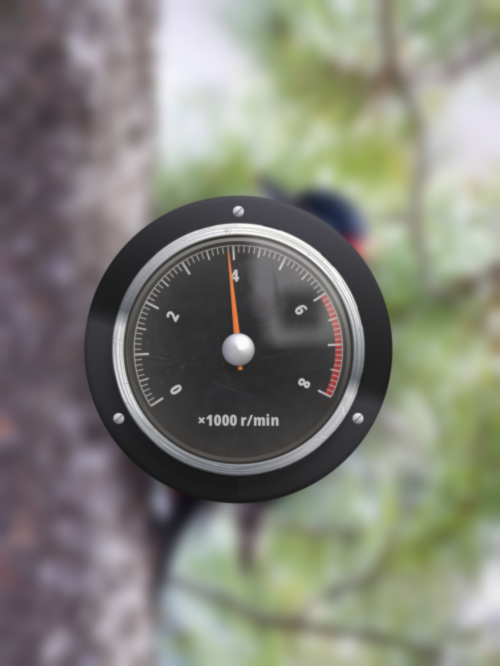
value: 3900 (rpm)
